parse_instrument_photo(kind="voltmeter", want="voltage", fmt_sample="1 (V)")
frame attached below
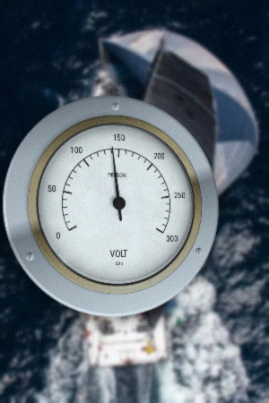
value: 140 (V)
